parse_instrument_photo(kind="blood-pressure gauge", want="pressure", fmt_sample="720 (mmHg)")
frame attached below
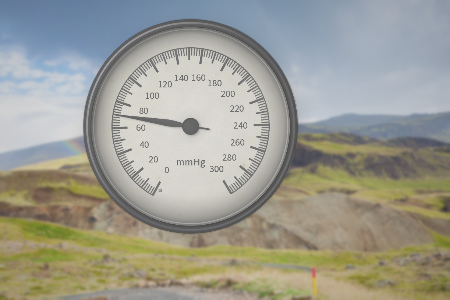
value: 70 (mmHg)
